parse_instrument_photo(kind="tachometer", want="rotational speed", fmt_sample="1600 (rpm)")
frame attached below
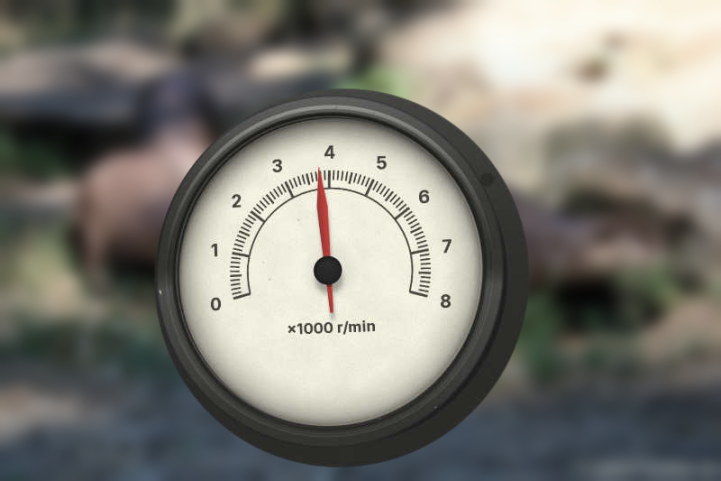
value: 3800 (rpm)
